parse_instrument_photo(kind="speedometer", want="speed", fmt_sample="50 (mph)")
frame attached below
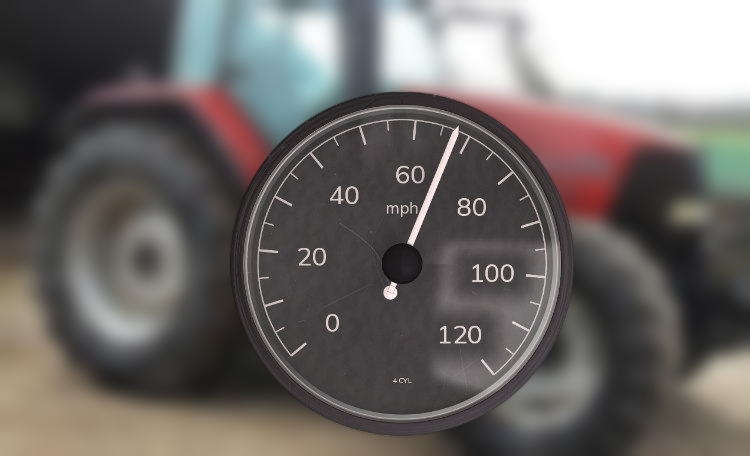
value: 67.5 (mph)
